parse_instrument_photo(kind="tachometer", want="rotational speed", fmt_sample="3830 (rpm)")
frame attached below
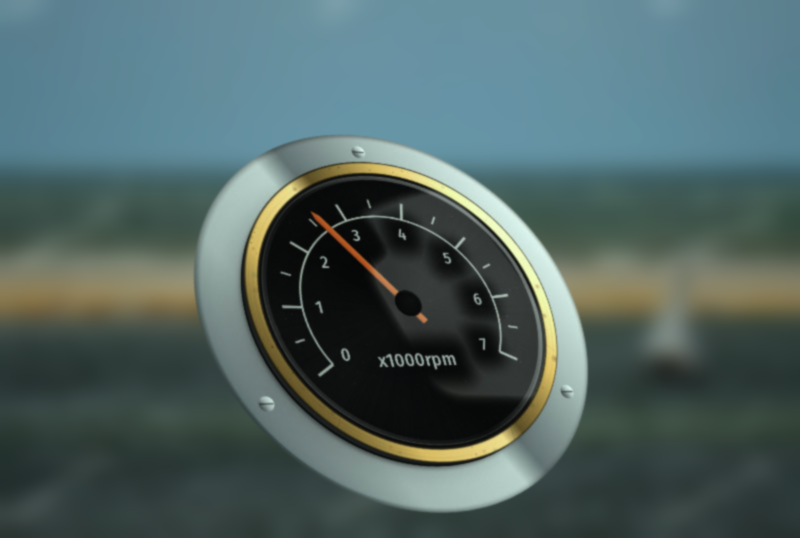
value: 2500 (rpm)
